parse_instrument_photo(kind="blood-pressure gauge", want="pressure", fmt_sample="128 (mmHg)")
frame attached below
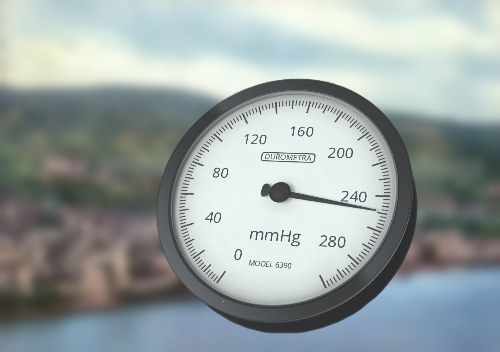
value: 250 (mmHg)
